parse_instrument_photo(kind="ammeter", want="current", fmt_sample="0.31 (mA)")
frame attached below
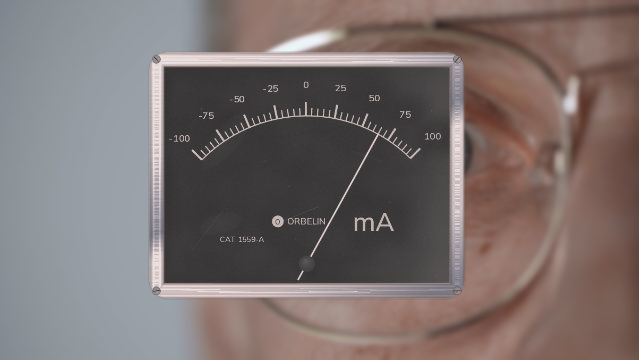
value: 65 (mA)
